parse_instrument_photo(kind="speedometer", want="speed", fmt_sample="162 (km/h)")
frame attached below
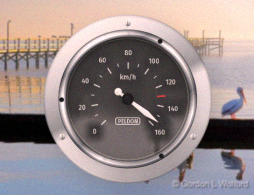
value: 155 (km/h)
